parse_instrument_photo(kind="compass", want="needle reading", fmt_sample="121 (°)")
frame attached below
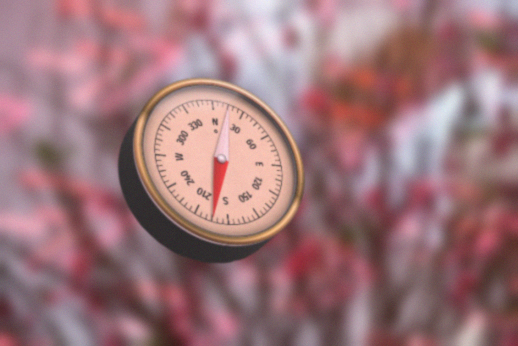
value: 195 (°)
